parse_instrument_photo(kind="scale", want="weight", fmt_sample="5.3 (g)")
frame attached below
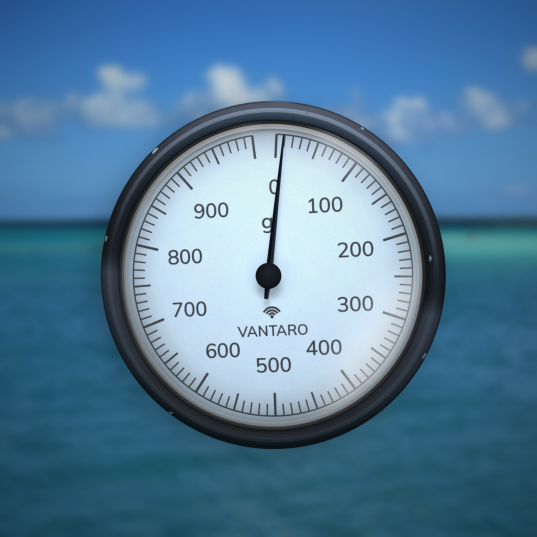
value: 10 (g)
